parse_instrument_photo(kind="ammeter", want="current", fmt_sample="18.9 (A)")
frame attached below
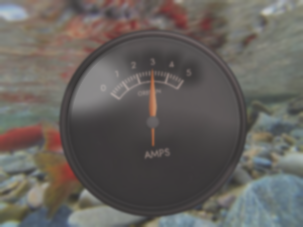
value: 3 (A)
